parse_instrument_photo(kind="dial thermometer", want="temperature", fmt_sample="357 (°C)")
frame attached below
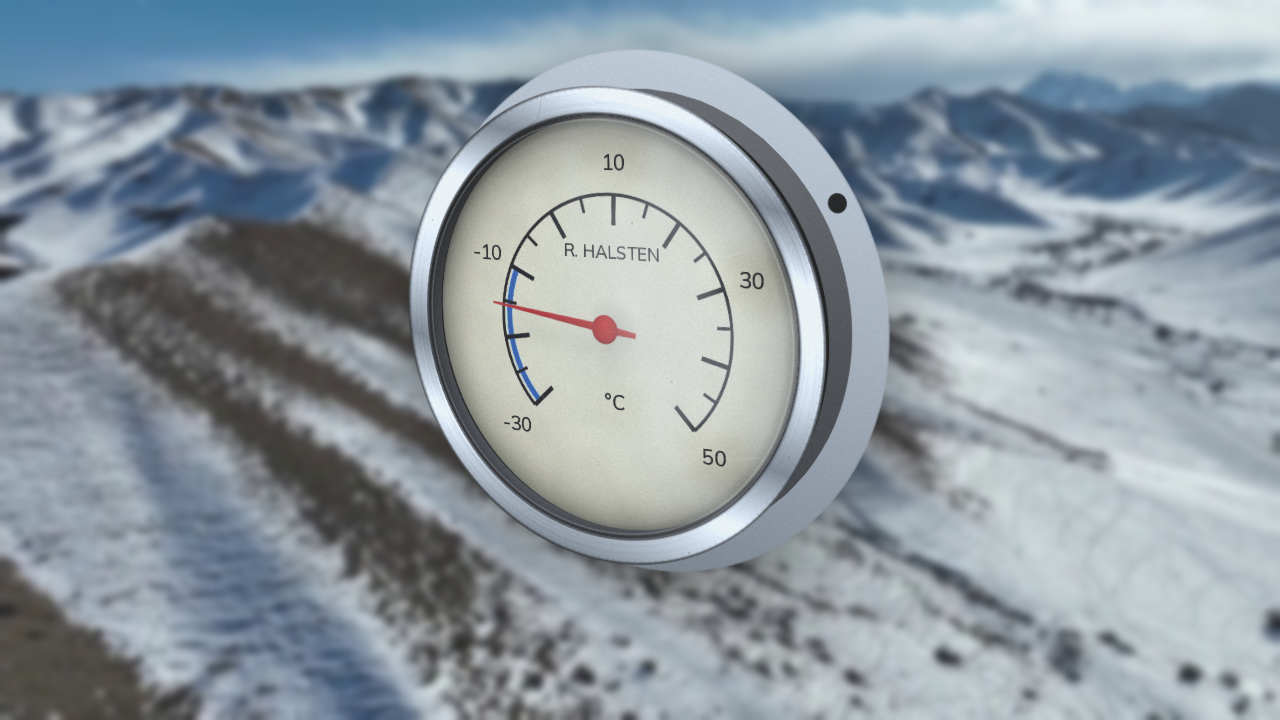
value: -15 (°C)
